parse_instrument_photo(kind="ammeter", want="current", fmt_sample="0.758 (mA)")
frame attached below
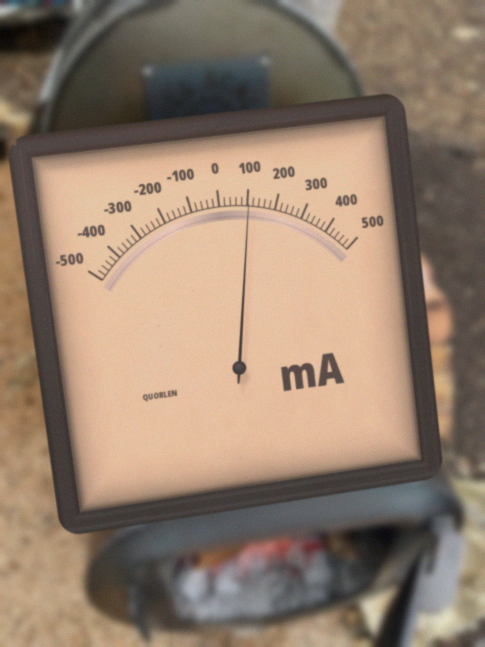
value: 100 (mA)
